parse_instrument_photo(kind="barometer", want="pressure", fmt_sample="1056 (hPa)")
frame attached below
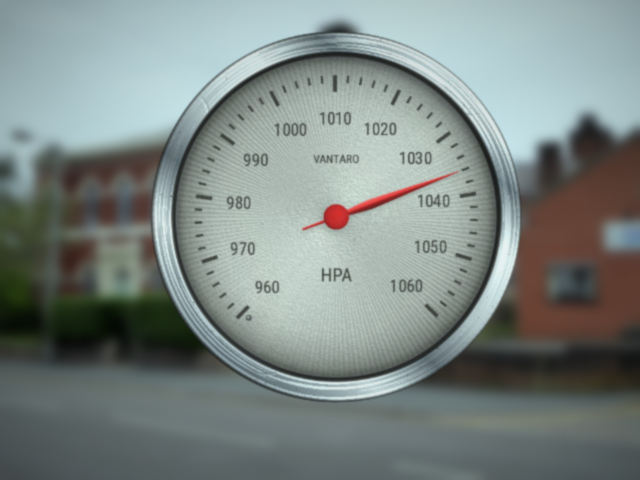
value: 1036 (hPa)
